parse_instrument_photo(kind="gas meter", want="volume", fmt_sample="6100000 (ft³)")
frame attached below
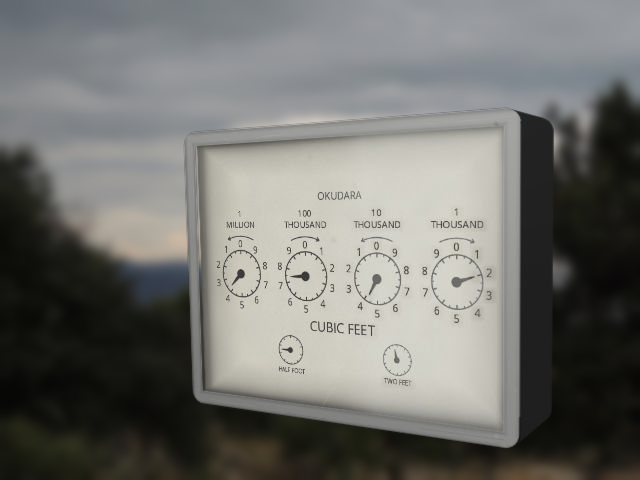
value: 374200 (ft³)
